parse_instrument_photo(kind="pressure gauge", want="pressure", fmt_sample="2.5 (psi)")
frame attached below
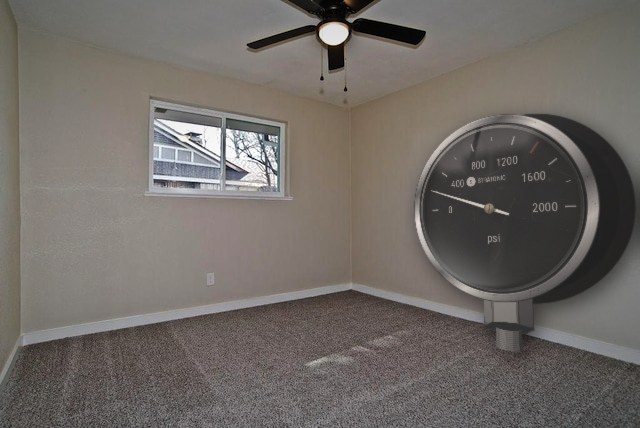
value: 200 (psi)
